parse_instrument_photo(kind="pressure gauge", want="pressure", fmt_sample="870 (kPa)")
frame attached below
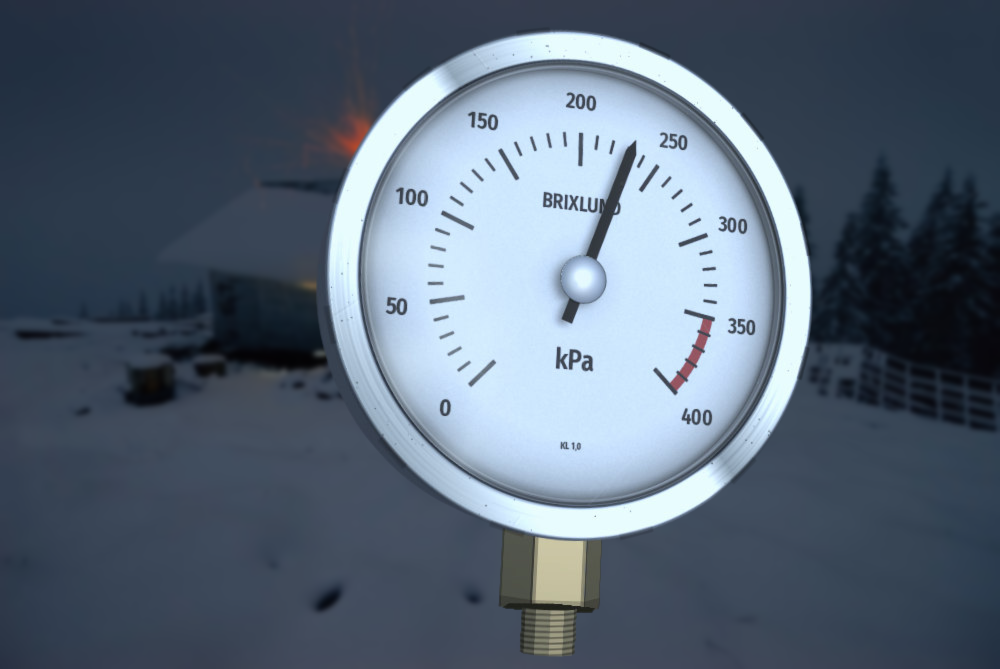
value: 230 (kPa)
